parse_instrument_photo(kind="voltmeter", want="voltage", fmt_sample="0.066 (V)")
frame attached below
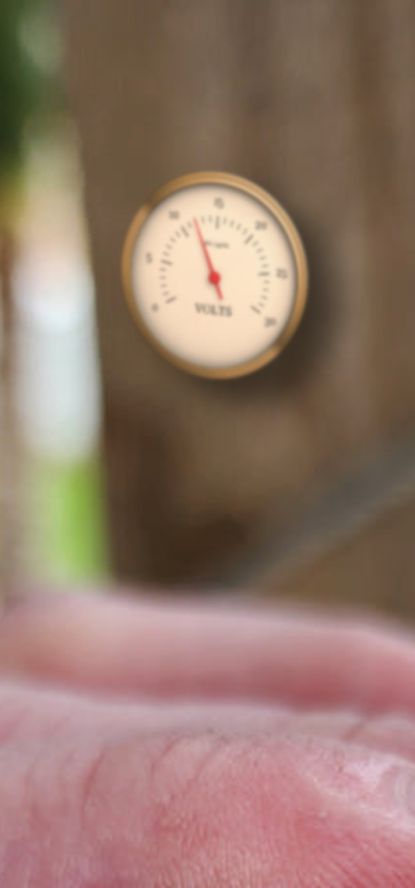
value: 12 (V)
